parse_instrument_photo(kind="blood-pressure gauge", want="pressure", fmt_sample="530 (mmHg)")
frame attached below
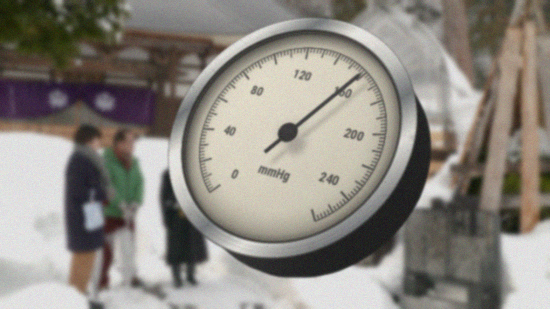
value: 160 (mmHg)
